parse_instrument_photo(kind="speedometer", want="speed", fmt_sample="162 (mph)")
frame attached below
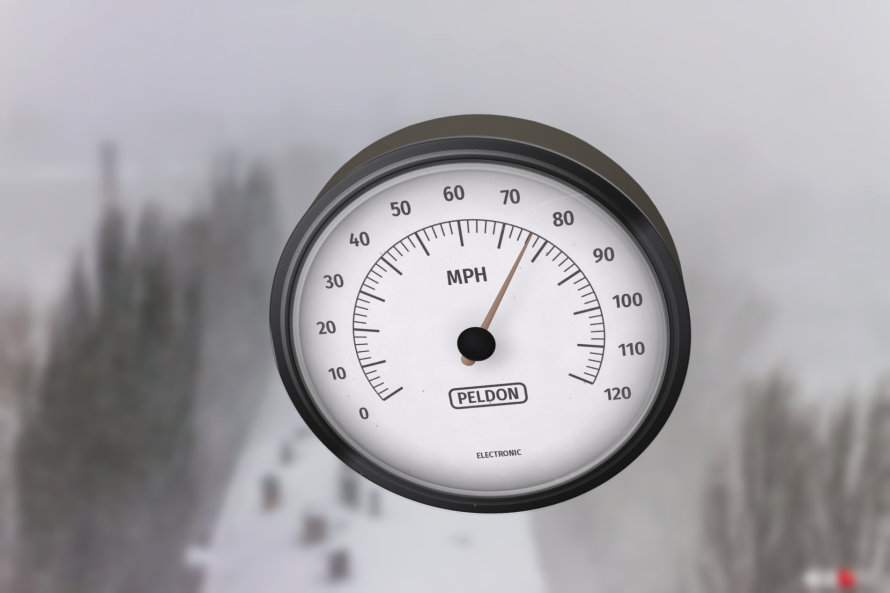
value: 76 (mph)
